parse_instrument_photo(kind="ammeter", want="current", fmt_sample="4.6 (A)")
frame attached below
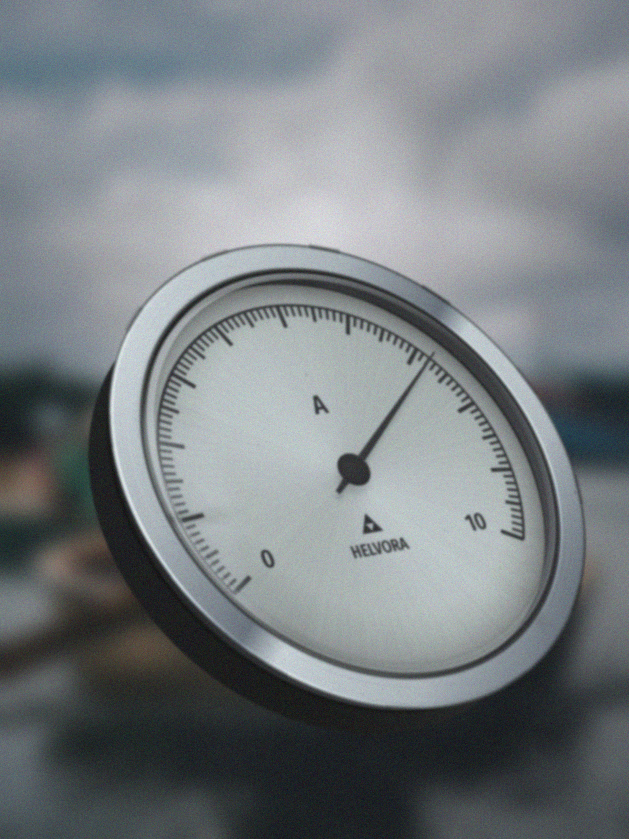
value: 7.2 (A)
